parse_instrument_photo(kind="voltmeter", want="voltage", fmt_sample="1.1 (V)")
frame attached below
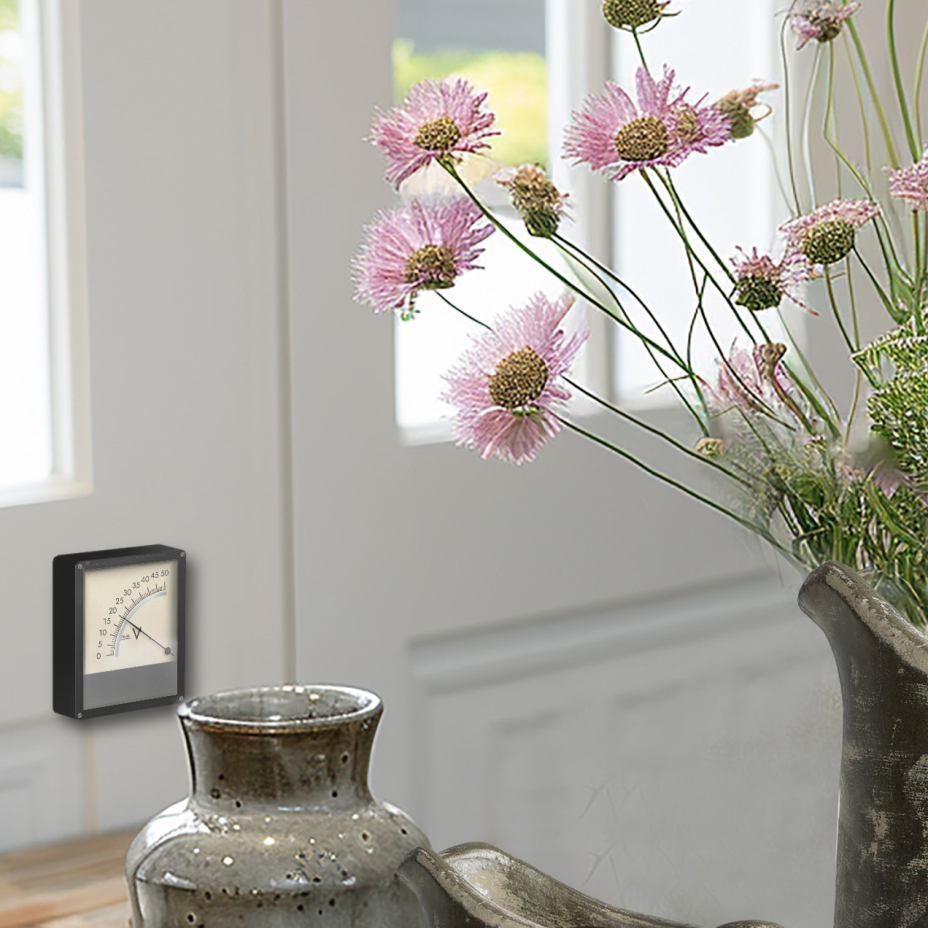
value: 20 (V)
